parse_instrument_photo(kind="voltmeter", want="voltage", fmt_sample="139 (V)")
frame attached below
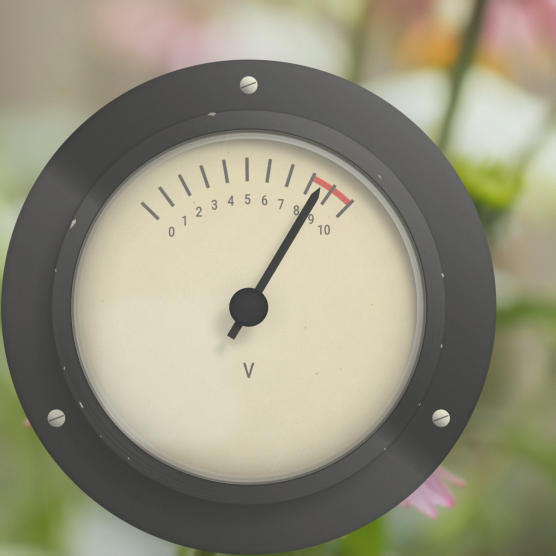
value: 8.5 (V)
